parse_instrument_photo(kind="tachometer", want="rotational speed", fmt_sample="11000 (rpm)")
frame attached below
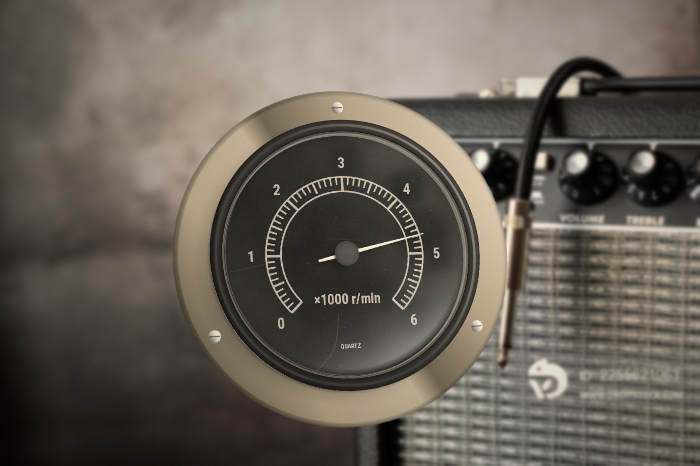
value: 4700 (rpm)
